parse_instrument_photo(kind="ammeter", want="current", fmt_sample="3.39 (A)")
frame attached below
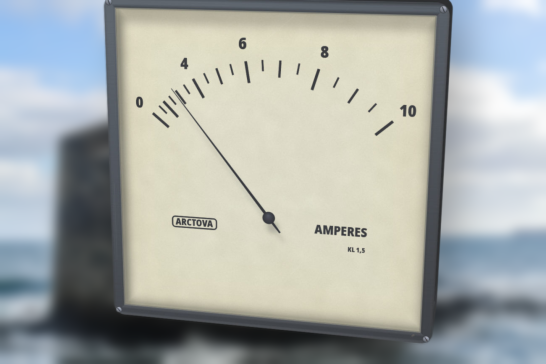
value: 3 (A)
